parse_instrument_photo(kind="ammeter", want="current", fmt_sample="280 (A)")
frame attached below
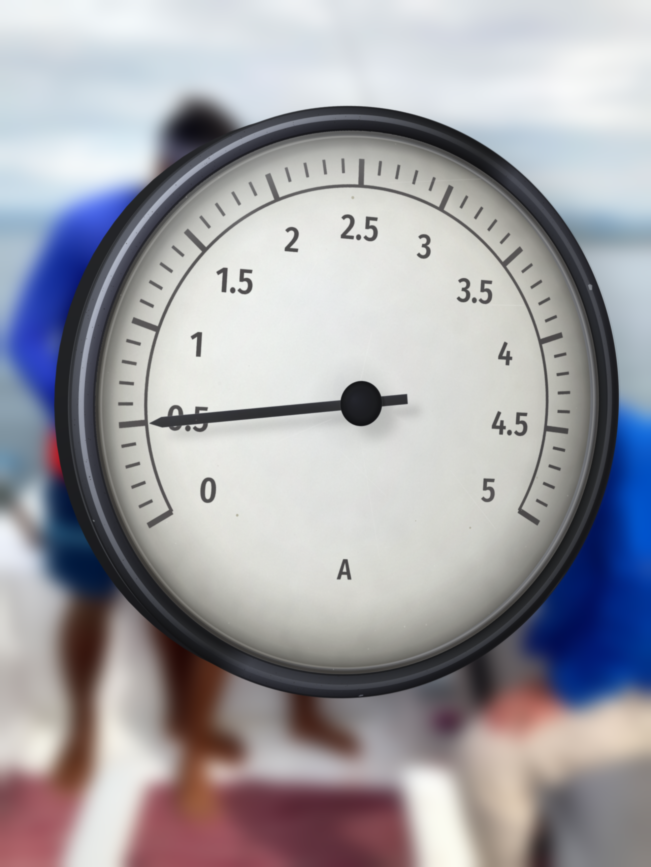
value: 0.5 (A)
